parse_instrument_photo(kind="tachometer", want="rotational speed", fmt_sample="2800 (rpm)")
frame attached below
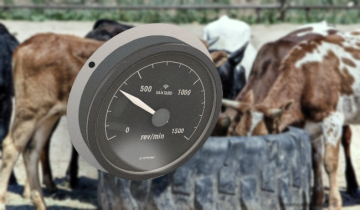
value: 350 (rpm)
